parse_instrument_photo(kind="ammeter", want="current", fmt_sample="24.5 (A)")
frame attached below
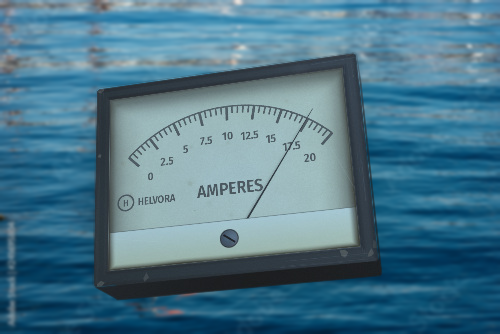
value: 17.5 (A)
